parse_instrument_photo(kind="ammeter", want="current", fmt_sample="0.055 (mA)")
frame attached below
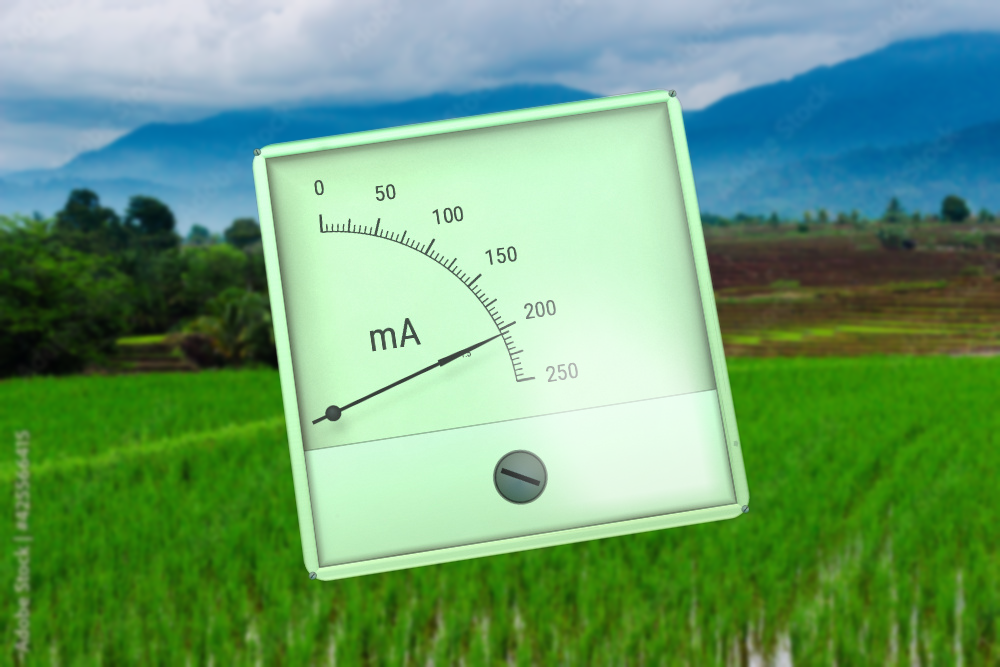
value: 205 (mA)
